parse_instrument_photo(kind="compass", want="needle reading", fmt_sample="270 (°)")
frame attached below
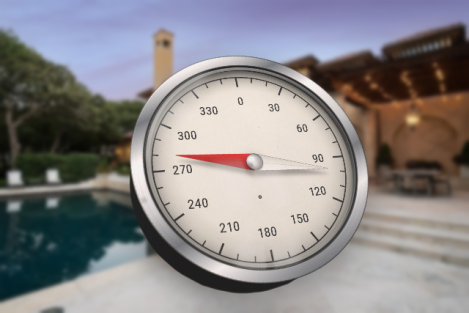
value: 280 (°)
